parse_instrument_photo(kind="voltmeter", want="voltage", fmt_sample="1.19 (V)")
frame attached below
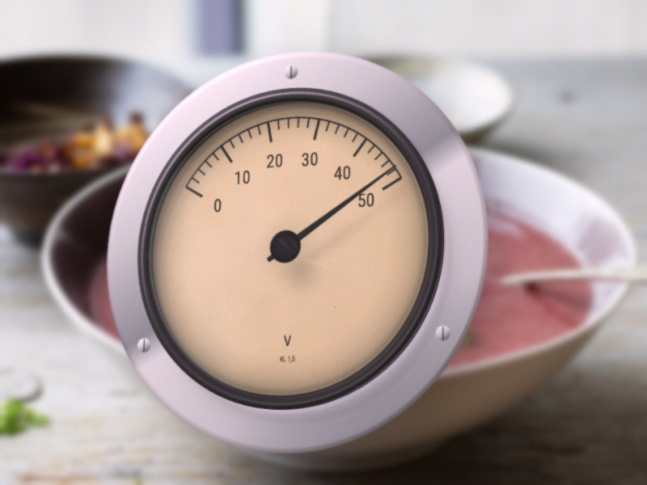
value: 48 (V)
